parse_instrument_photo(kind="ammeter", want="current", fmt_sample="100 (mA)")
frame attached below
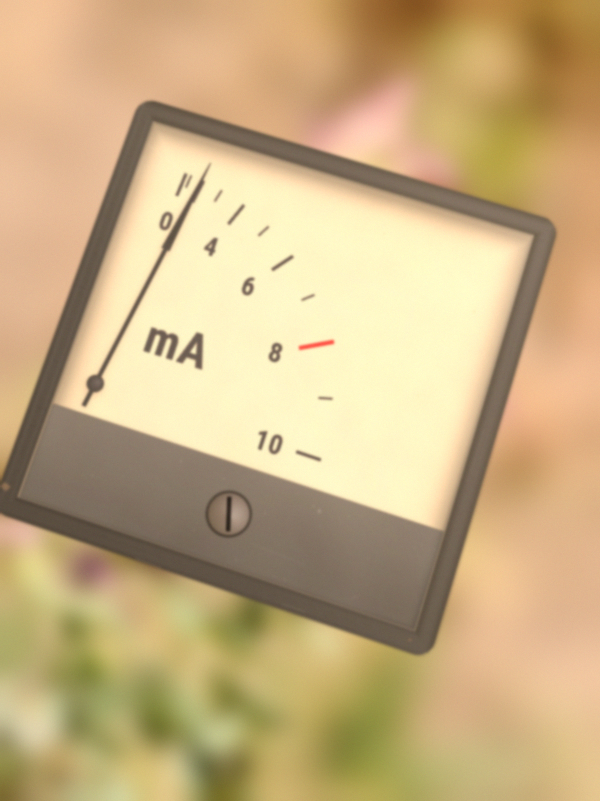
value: 2 (mA)
